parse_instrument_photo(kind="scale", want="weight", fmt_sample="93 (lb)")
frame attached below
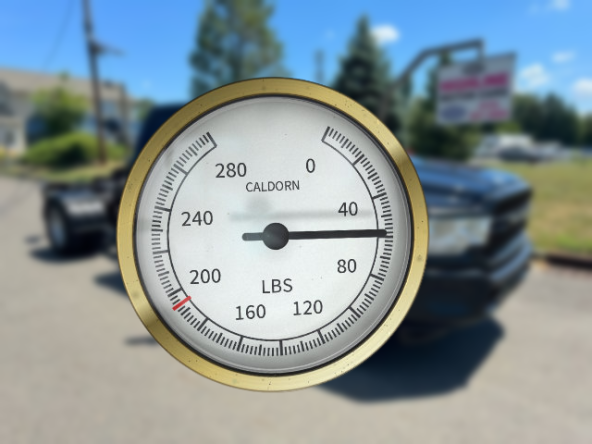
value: 58 (lb)
